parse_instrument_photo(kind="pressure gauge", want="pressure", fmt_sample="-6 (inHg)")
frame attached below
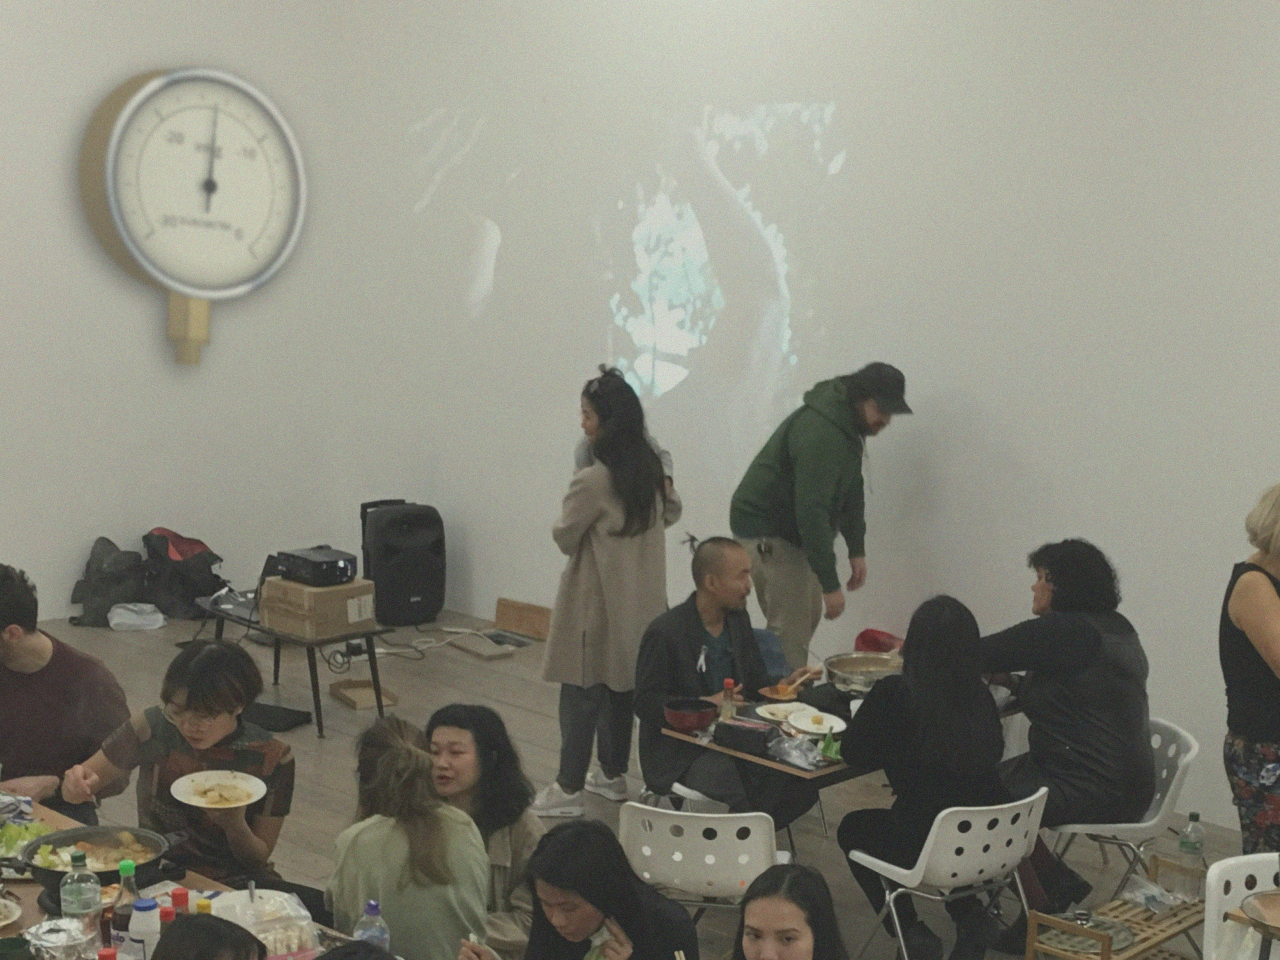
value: -15 (inHg)
